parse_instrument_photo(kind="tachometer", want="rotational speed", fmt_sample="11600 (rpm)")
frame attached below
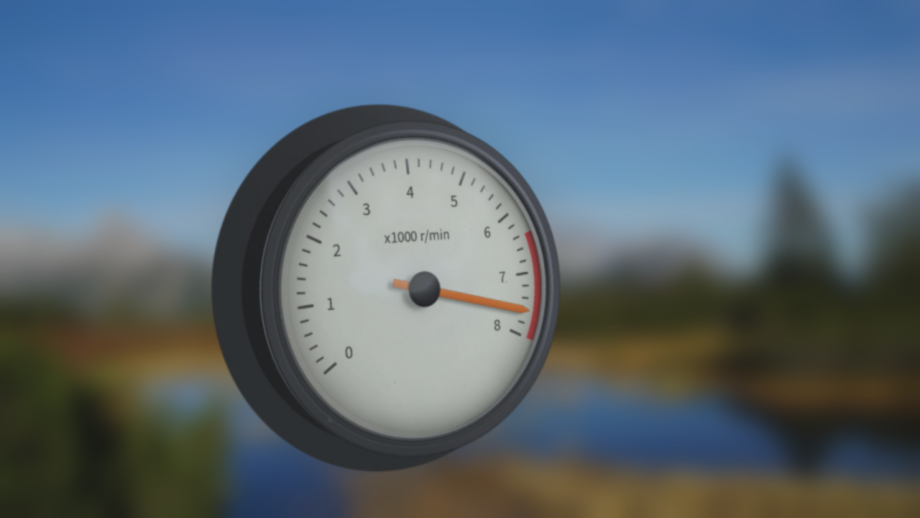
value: 7600 (rpm)
